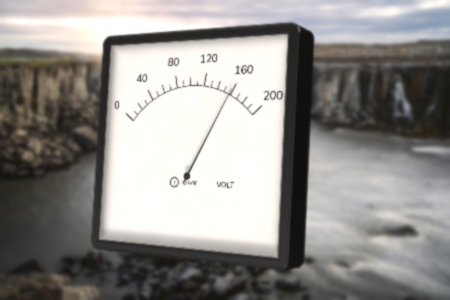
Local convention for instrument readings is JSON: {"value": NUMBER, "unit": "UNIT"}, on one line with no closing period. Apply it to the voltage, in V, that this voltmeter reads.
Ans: {"value": 160, "unit": "V"}
